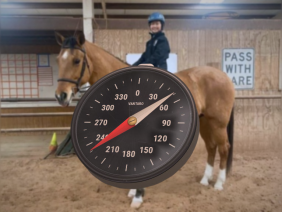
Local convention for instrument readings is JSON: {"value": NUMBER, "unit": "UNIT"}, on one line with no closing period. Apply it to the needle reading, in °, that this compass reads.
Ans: {"value": 230, "unit": "°"}
